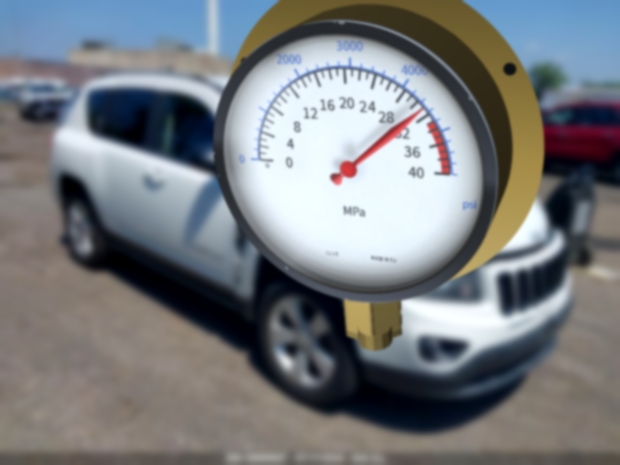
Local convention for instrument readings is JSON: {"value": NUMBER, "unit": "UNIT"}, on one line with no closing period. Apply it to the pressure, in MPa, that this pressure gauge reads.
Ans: {"value": 31, "unit": "MPa"}
